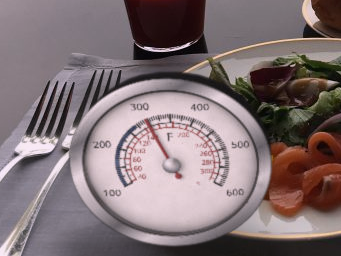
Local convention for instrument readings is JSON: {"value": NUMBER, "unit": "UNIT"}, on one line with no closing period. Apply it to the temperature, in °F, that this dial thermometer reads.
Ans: {"value": 300, "unit": "°F"}
